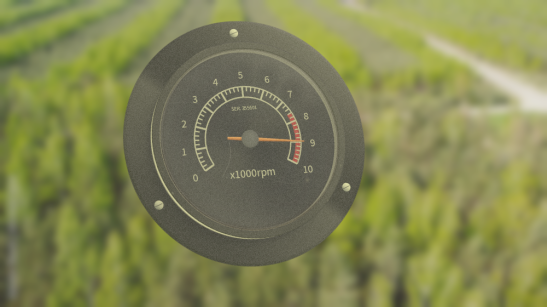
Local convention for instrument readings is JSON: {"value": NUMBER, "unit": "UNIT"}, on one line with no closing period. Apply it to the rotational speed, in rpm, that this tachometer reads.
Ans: {"value": 9000, "unit": "rpm"}
